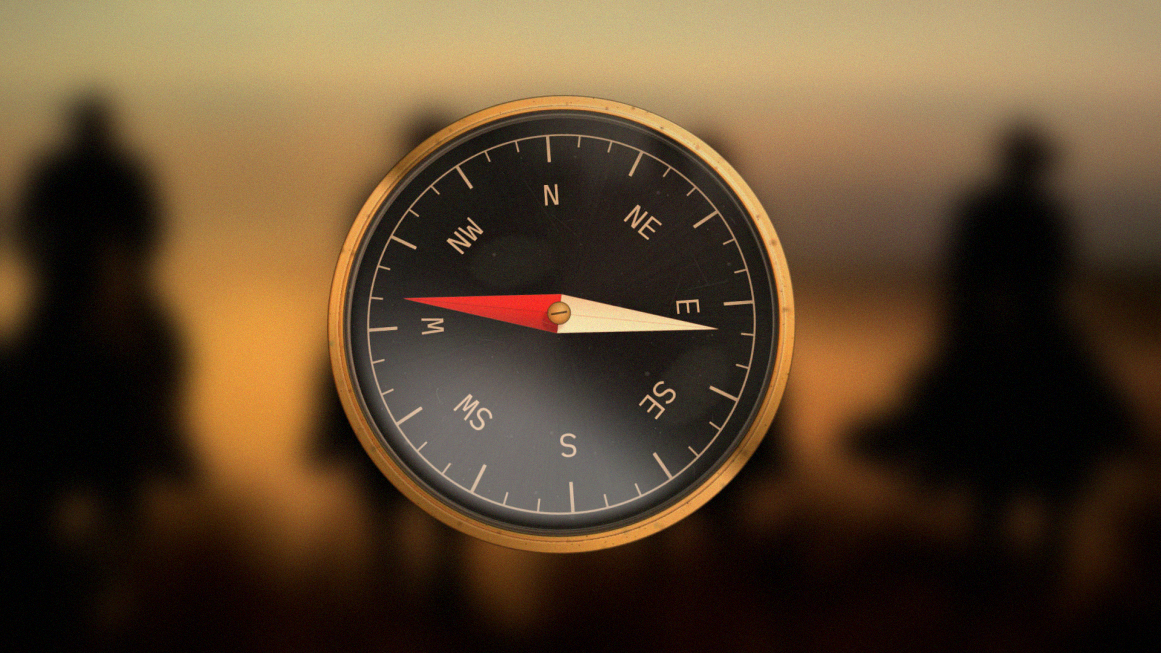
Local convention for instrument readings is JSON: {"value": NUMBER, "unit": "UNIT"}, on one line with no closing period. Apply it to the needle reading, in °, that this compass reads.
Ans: {"value": 280, "unit": "°"}
